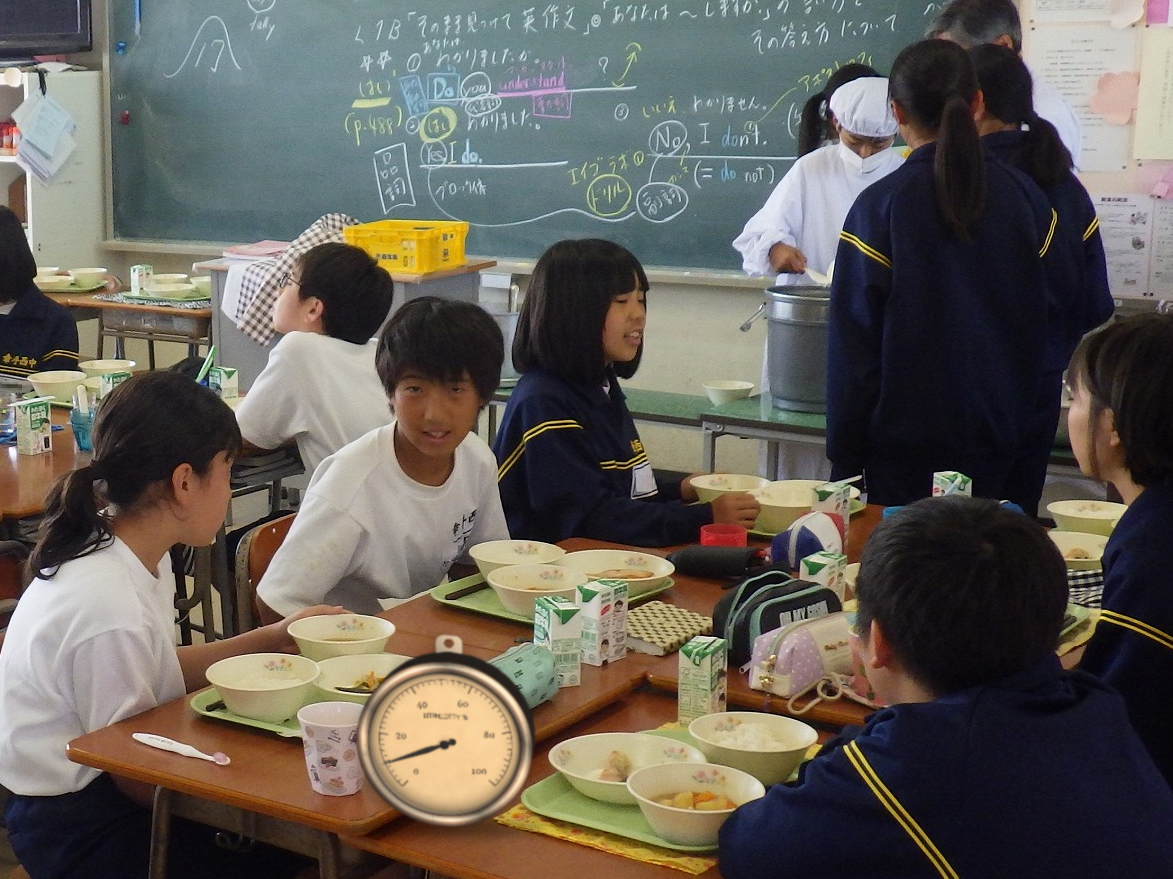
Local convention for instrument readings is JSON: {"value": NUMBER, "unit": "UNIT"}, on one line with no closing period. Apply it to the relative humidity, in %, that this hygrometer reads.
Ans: {"value": 10, "unit": "%"}
